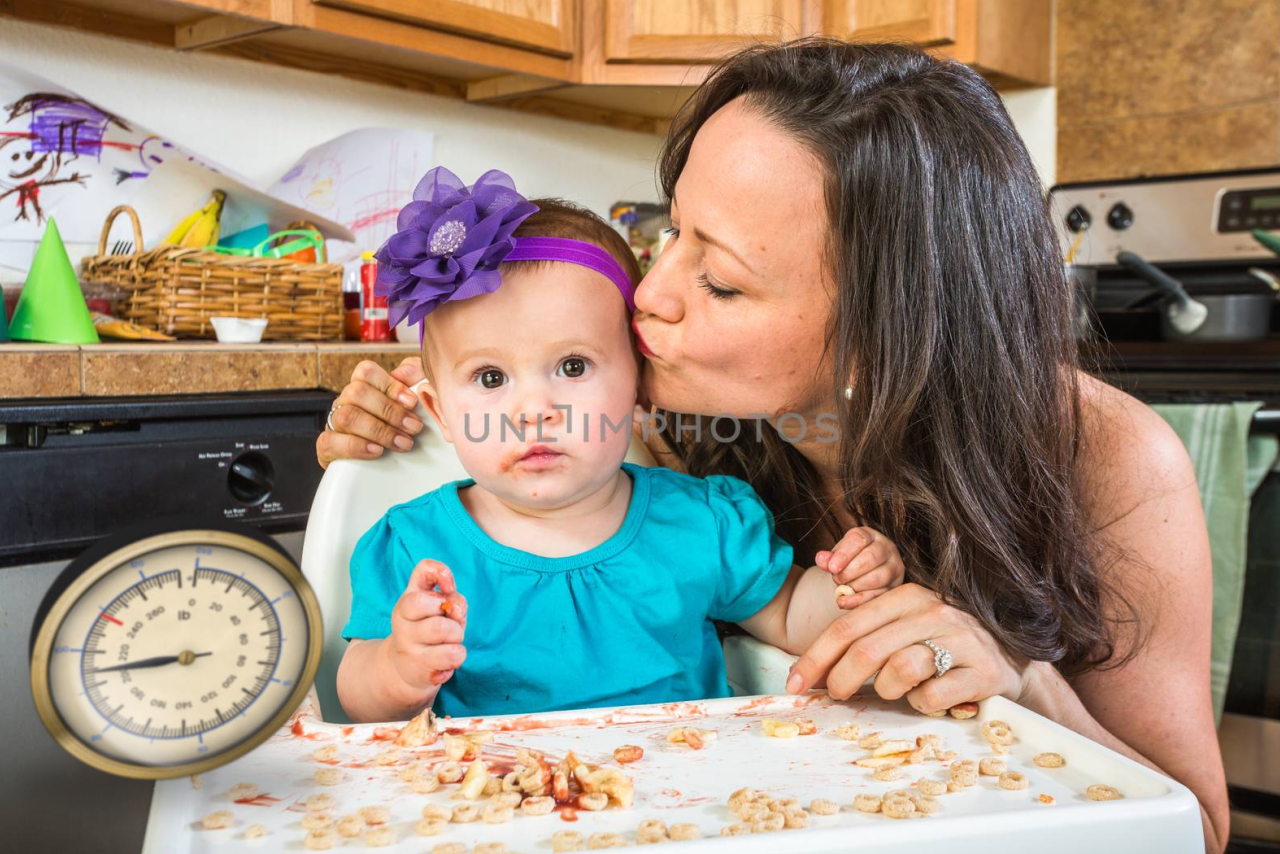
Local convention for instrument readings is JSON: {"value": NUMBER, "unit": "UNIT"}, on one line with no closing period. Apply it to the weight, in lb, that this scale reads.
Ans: {"value": 210, "unit": "lb"}
